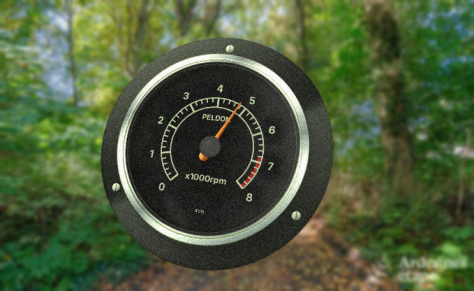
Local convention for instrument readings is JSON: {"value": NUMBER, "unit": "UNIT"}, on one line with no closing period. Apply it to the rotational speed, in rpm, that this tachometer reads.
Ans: {"value": 4800, "unit": "rpm"}
